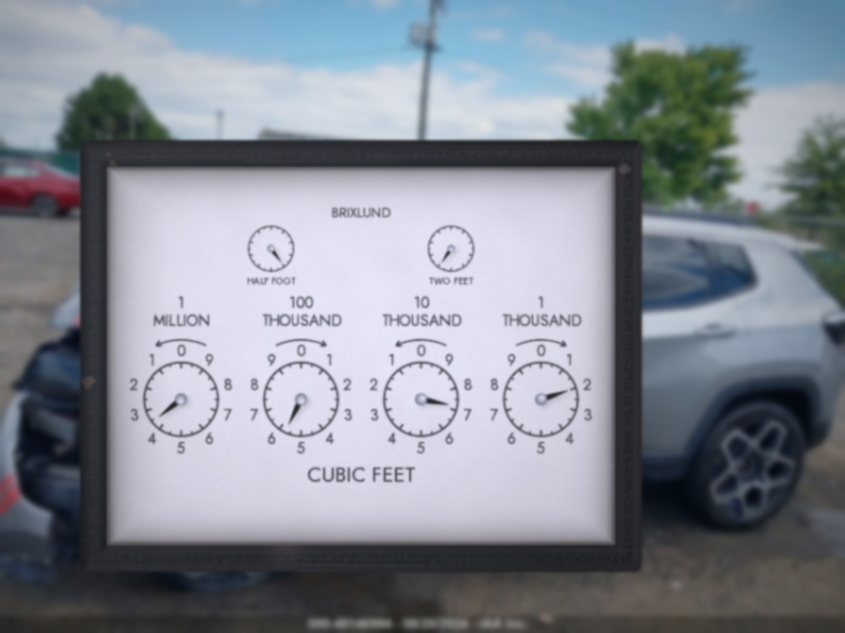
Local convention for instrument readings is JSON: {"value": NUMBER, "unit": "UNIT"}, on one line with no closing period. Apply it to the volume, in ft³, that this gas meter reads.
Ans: {"value": 357200, "unit": "ft³"}
